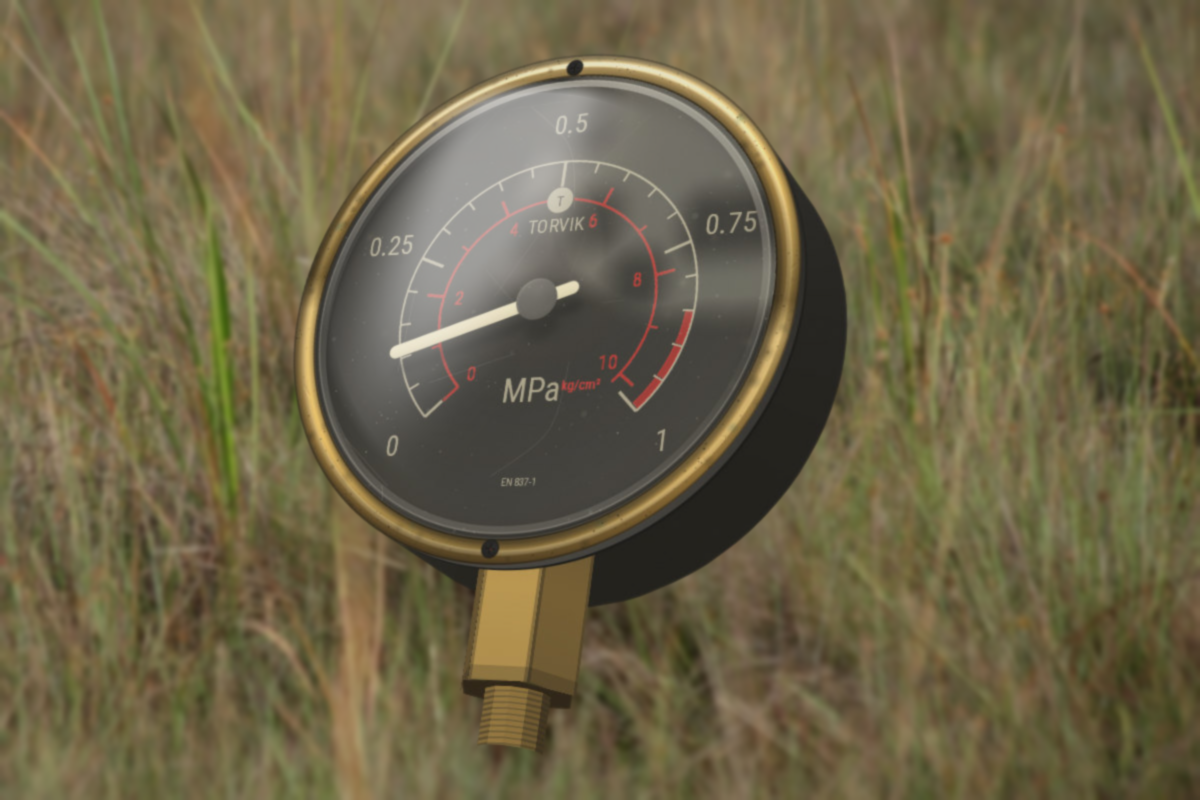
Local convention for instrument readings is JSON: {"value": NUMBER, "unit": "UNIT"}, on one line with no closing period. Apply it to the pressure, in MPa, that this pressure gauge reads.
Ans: {"value": 0.1, "unit": "MPa"}
